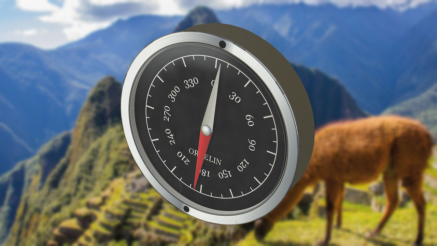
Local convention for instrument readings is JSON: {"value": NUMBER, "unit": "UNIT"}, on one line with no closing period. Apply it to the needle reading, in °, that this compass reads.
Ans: {"value": 185, "unit": "°"}
